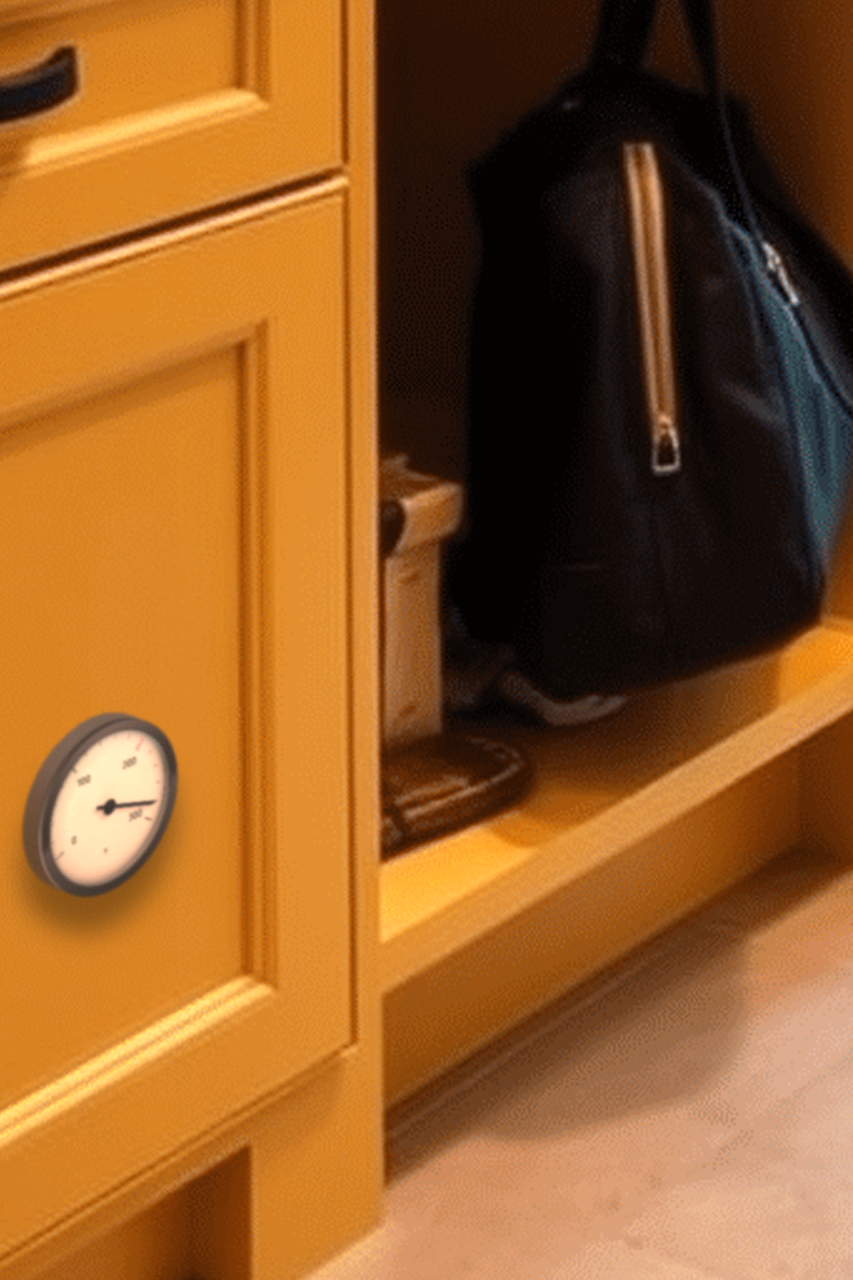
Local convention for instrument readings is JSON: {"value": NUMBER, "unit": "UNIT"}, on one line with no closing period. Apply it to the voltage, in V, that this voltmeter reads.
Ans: {"value": 280, "unit": "V"}
